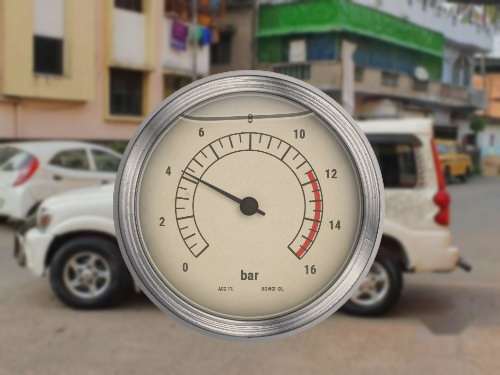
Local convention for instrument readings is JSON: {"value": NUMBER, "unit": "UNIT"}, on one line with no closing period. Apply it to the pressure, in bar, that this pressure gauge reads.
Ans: {"value": 4.25, "unit": "bar"}
